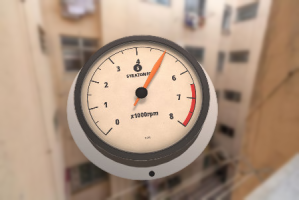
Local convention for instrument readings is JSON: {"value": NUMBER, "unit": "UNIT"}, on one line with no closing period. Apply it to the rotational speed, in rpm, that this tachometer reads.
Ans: {"value": 5000, "unit": "rpm"}
